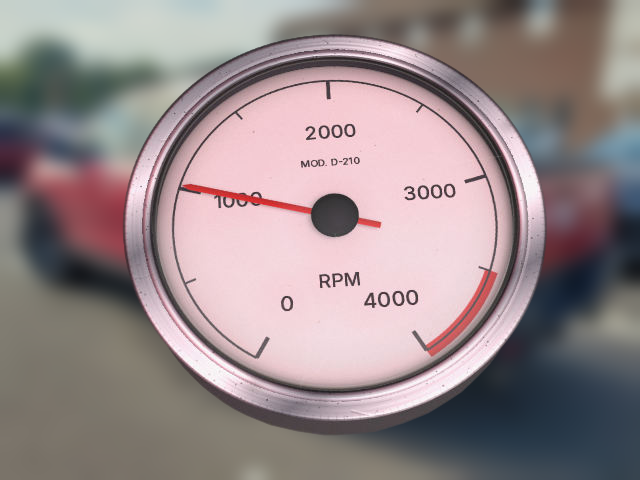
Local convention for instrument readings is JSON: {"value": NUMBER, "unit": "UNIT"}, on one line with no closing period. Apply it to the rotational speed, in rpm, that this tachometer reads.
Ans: {"value": 1000, "unit": "rpm"}
